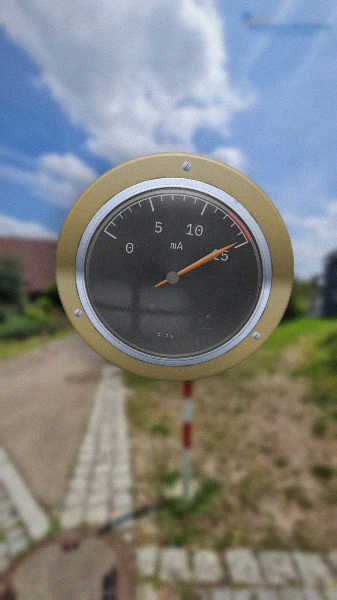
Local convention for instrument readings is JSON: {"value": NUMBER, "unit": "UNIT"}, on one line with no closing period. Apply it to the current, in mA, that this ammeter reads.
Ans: {"value": 14.5, "unit": "mA"}
